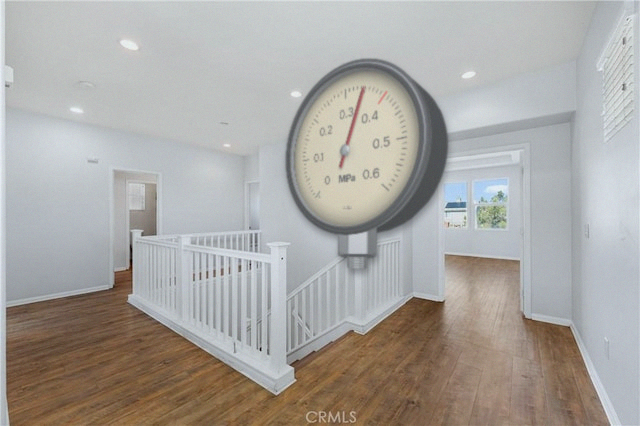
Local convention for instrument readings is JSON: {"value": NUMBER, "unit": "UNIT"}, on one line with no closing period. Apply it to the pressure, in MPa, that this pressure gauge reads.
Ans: {"value": 0.35, "unit": "MPa"}
